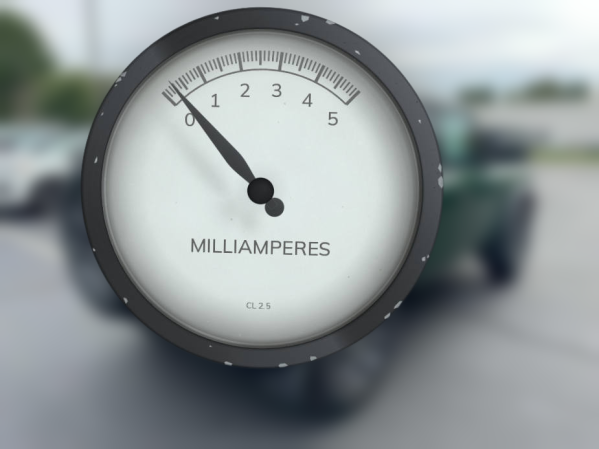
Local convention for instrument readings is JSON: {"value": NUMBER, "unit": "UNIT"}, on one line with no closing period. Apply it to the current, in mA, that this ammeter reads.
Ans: {"value": 0.3, "unit": "mA"}
